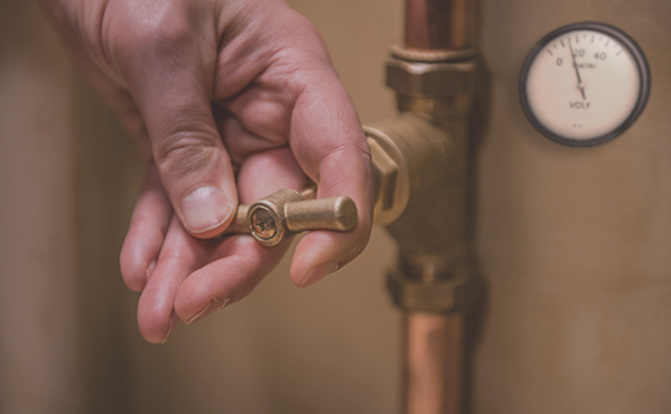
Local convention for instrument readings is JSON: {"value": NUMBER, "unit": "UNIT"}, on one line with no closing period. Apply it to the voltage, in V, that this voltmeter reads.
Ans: {"value": 15, "unit": "V"}
